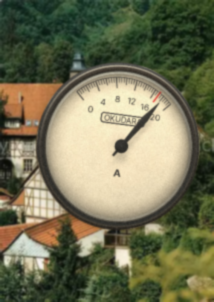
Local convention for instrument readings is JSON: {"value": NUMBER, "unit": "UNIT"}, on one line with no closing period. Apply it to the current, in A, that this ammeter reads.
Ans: {"value": 18, "unit": "A"}
